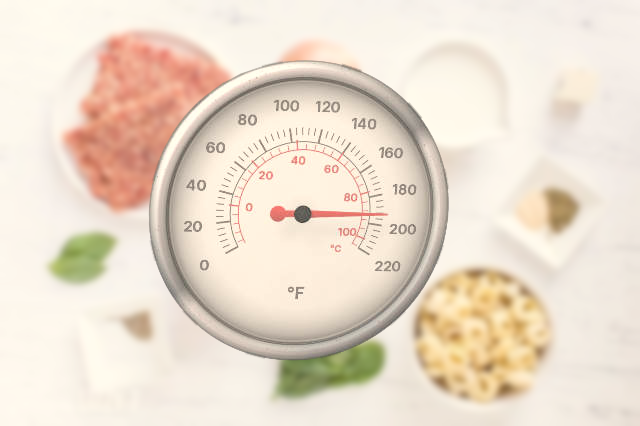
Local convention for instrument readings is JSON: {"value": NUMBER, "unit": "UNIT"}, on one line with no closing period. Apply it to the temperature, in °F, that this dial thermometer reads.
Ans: {"value": 192, "unit": "°F"}
